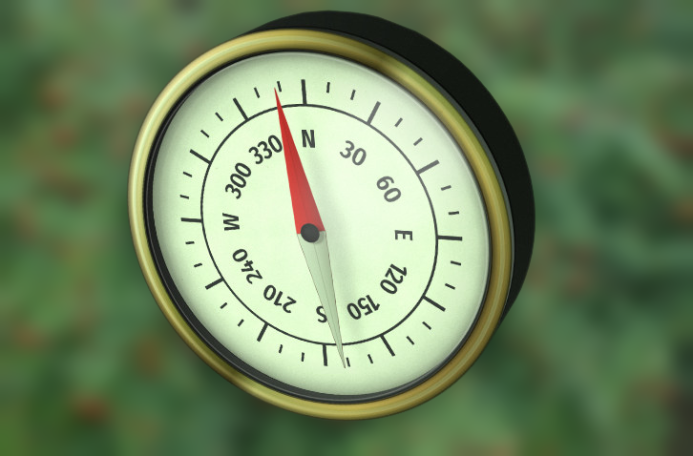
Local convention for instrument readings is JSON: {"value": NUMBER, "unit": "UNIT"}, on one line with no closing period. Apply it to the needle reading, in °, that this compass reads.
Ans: {"value": 350, "unit": "°"}
